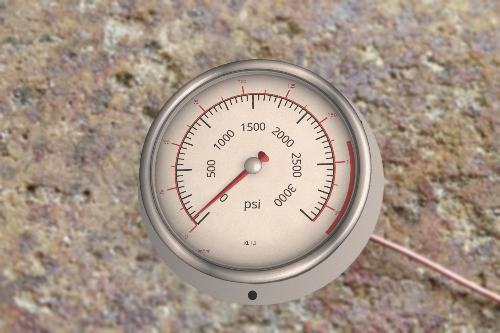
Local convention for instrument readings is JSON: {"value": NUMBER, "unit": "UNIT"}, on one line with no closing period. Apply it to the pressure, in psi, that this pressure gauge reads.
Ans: {"value": 50, "unit": "psi"}
